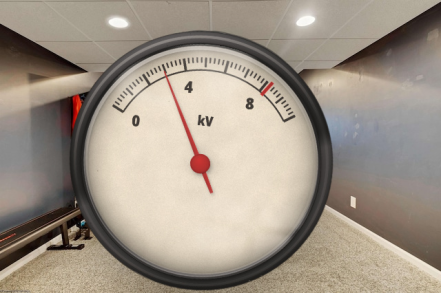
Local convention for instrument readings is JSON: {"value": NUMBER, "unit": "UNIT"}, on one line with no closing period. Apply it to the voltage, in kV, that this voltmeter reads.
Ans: {"value": 3, "unit": "kV"}
